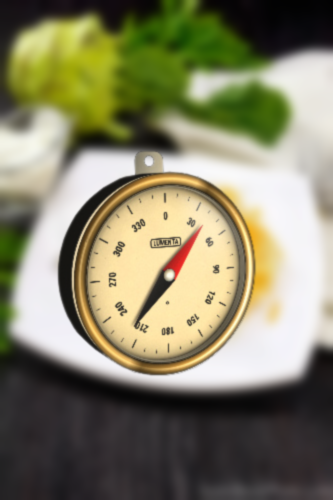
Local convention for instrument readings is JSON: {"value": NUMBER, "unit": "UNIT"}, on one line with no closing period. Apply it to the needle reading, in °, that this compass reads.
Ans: {"value": 40, "unit": "°"}
